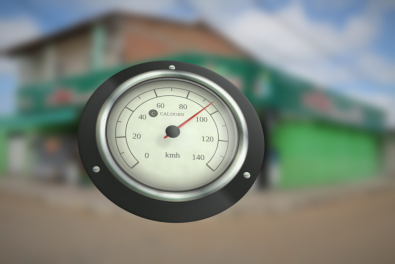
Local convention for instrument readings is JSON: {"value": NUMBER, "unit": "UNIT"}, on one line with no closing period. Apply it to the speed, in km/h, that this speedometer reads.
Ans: {"value": 95, "unit": "km/h"}
